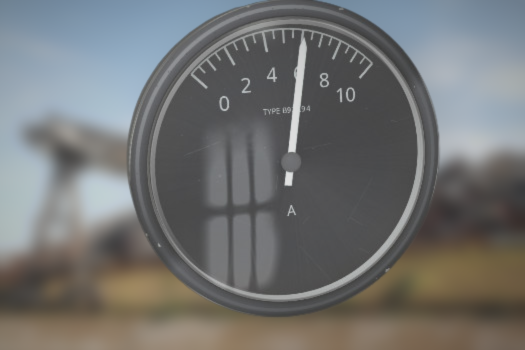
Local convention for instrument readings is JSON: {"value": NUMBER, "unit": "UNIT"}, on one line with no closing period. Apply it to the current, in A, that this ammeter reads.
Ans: {"value": 6, "unit": "A"}
